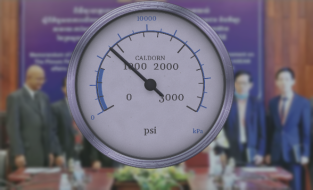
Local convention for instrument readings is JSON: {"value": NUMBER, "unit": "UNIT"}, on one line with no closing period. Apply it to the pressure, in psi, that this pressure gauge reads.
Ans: {"value": 900, "unit": "psi"}
